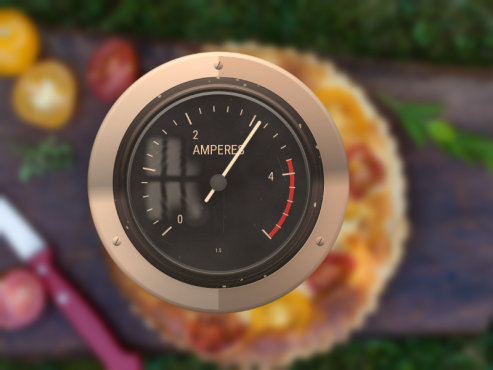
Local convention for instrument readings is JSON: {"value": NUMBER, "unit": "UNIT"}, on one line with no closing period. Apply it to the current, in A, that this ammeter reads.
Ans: {"value": 3.1, "unit": "A"}
